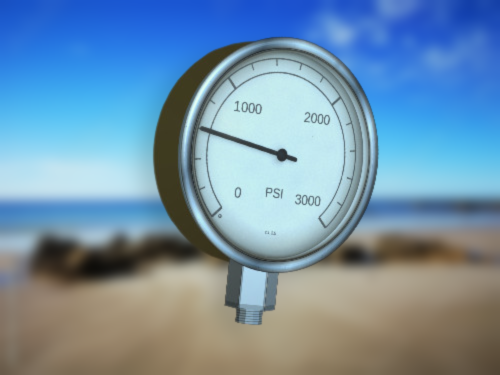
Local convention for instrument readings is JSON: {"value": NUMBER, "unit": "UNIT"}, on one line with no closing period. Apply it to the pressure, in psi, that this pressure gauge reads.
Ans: {"value": 600, "unit": "psi"}
